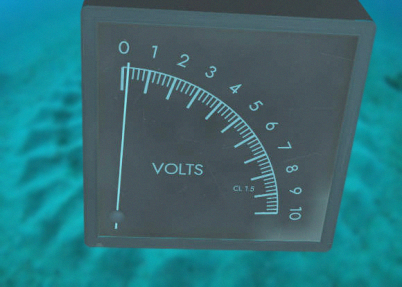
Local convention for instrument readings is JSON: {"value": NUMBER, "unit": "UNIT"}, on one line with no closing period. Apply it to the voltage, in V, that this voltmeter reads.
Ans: {"value": 0.2, "unit": "V"}
